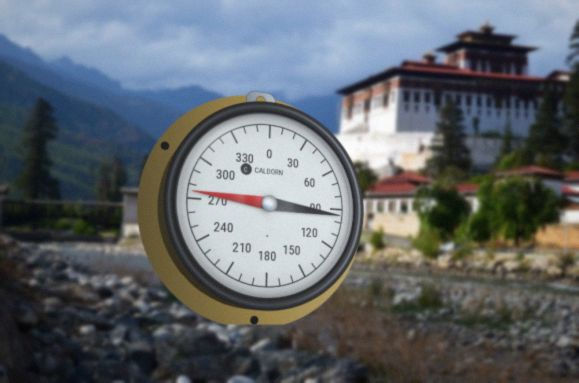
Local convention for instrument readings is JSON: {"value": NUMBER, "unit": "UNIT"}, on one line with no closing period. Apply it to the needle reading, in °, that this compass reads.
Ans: {"value": 275, "unit": "°"}
